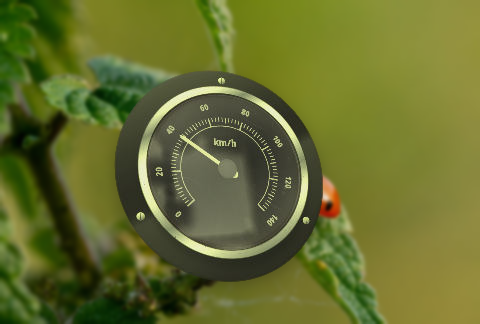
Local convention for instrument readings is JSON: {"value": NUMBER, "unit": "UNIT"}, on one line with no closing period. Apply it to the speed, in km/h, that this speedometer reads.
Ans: {"value": 40, "unit": "km/h"}
